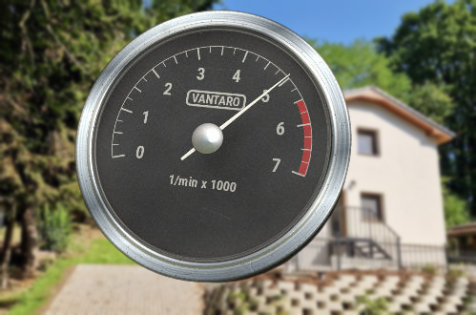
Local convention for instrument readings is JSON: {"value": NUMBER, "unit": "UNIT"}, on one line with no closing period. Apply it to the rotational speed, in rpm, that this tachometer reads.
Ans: {"value": 5000, "unit": "rpm"}
